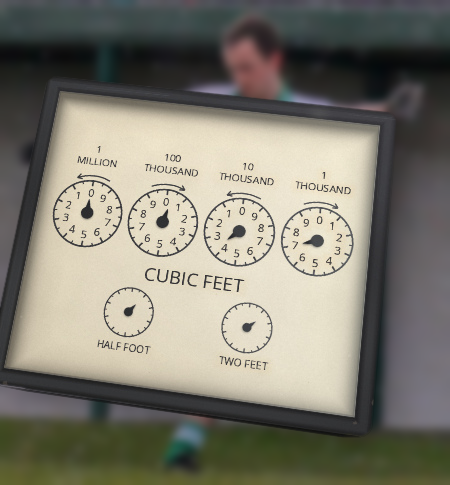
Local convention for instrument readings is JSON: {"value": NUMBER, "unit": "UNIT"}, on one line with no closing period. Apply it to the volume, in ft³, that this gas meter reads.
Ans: {"value": 3700, "unit": "ft³"}
